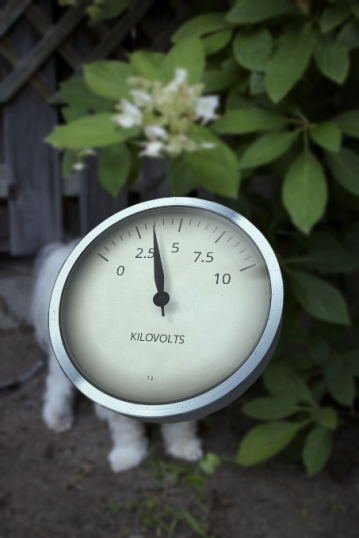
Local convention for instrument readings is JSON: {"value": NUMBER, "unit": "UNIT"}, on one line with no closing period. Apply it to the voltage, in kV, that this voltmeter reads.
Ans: {"value": 3.5, "unit": "kV"}
